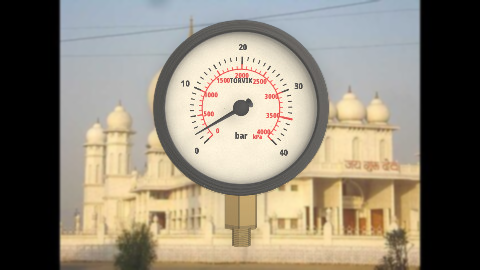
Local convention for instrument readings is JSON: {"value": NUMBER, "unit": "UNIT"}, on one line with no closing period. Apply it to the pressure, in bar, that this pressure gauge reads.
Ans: {"value": 2, "unit": "bar"}
